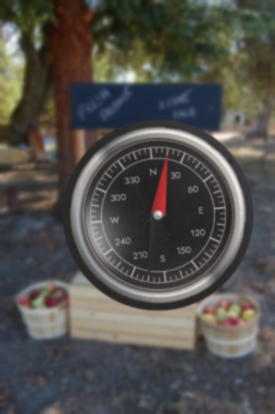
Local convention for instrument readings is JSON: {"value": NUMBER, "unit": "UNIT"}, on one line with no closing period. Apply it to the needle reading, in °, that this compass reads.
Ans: {"value": 15, "unit": "°"}
